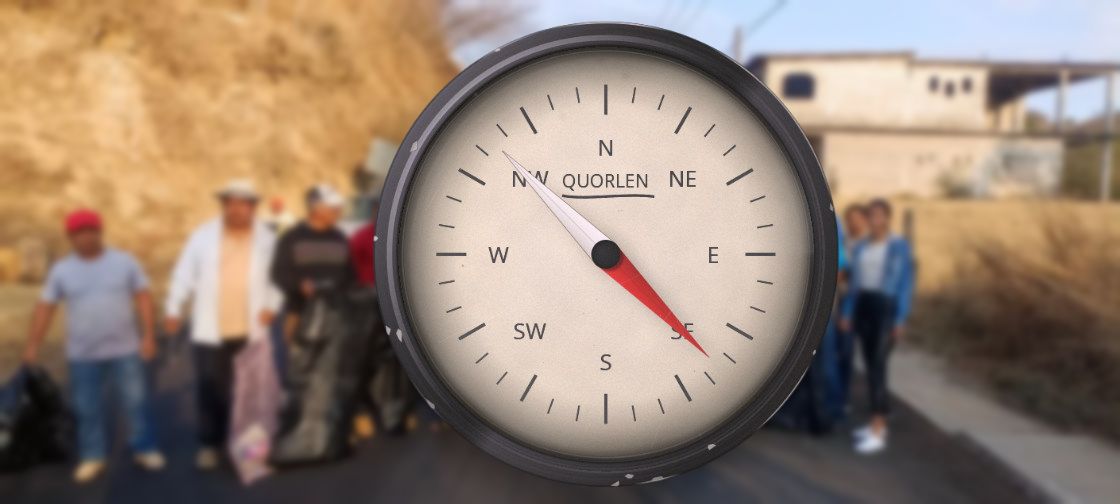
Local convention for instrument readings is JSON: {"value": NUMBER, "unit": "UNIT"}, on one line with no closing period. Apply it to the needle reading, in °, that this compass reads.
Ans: {"value": 135, "unit": "°"}
